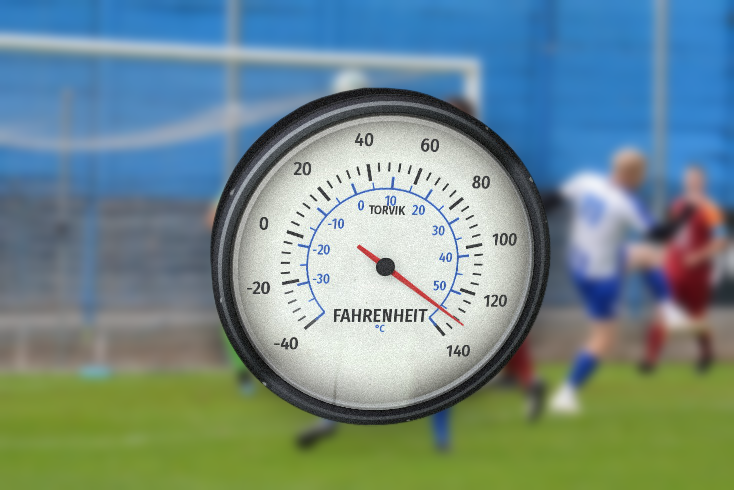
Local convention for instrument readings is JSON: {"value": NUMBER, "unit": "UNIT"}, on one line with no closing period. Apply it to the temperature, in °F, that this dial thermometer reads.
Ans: {"value": 132, "unit": "°F"}
